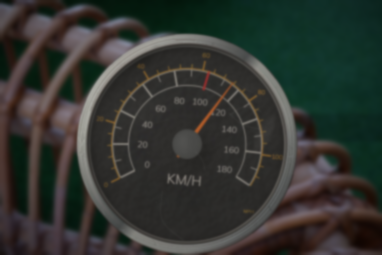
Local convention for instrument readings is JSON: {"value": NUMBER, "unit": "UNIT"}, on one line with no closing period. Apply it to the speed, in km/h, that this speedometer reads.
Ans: {"value": 115, "unit": "km/h"}
